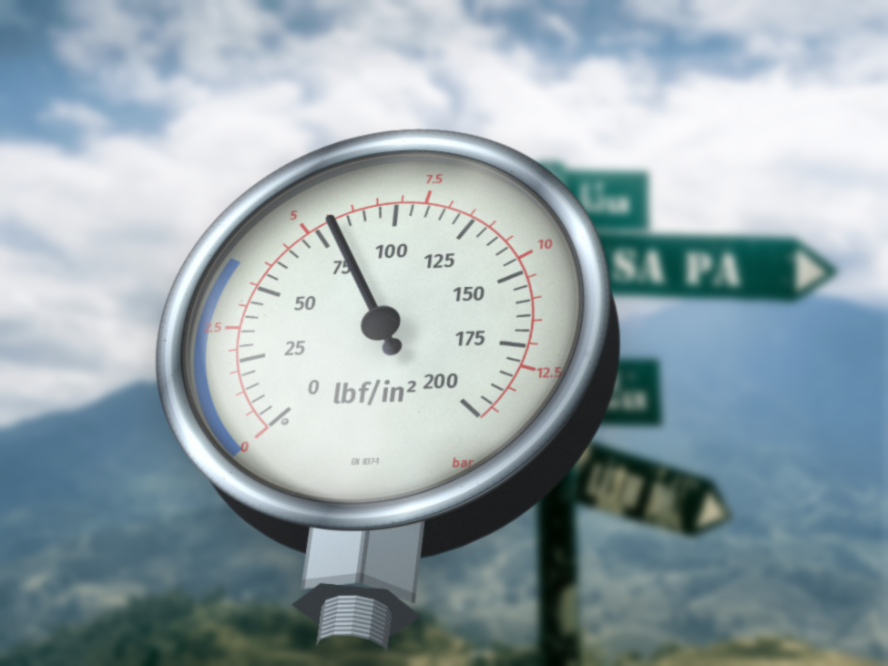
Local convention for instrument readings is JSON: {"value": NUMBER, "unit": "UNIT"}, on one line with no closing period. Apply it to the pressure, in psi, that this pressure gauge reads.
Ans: {"value": 80, "unit": "psi"}
